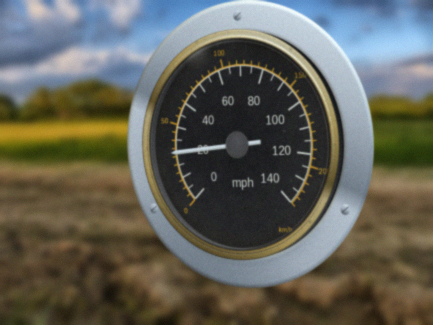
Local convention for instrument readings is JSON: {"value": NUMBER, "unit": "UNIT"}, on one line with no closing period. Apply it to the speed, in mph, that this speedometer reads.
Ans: {"value": 20, "unit": "mph"}
